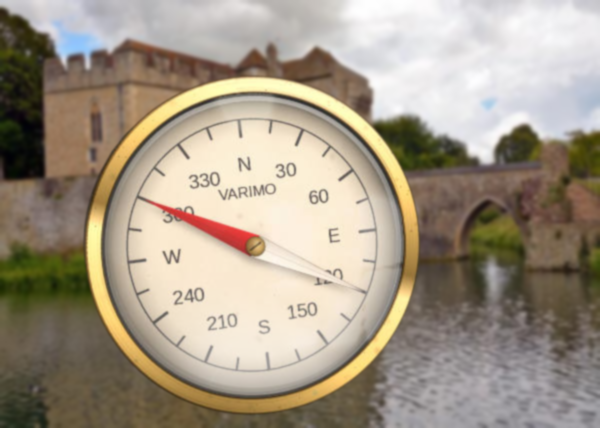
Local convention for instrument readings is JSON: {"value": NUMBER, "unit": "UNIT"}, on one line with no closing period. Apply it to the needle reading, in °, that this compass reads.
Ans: {"value": 300, "unit": "°"}
